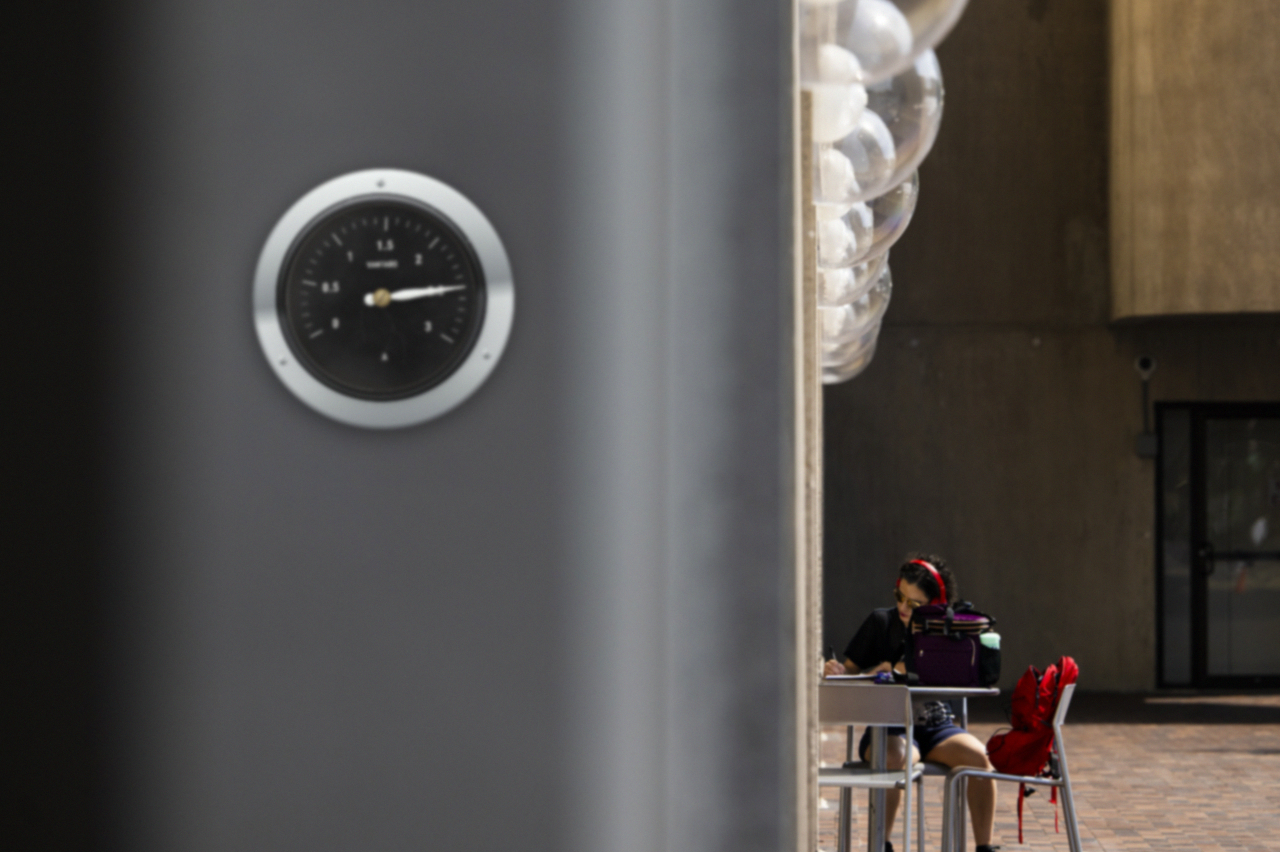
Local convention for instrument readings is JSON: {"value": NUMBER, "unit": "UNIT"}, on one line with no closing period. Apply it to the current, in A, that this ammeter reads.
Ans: {"value": 2.5, "unit": "A"}
